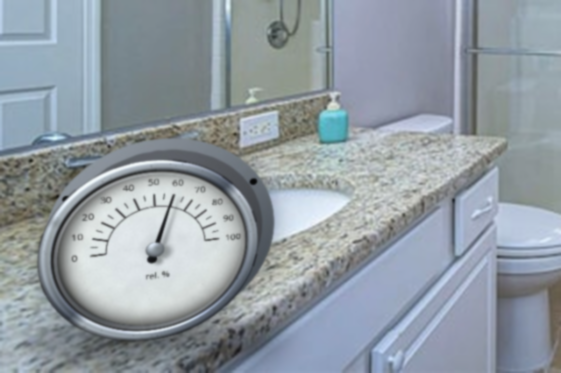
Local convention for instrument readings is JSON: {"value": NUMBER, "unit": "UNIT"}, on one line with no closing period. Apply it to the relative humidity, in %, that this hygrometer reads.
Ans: {"value": 60, "unit": "%"}
